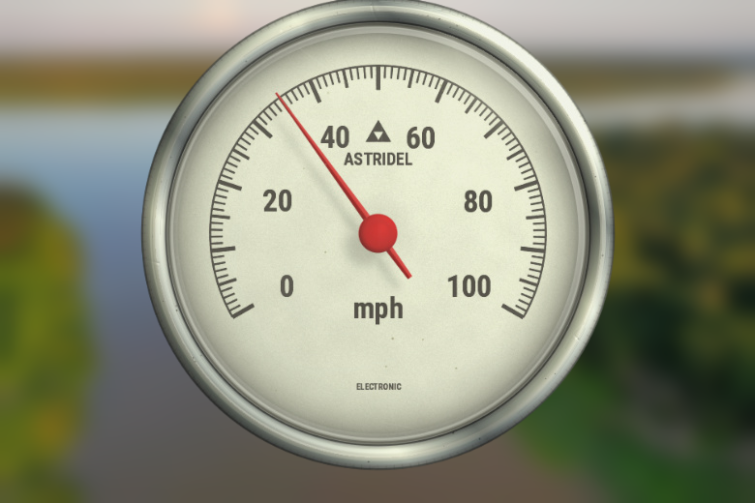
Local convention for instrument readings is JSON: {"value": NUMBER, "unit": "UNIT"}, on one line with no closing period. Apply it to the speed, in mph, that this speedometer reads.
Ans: {"value": 35, "unit": "mph"}
